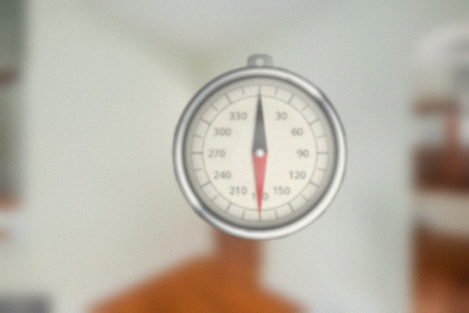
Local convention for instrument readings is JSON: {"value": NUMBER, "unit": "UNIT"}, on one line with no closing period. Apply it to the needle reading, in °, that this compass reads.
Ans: {"value": 180, "unit": "°"}
